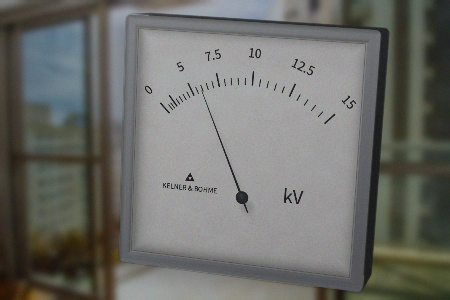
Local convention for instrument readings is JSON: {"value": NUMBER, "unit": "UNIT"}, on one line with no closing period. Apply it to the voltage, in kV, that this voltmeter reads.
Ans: {"value": 6, "unit": "kV"}
